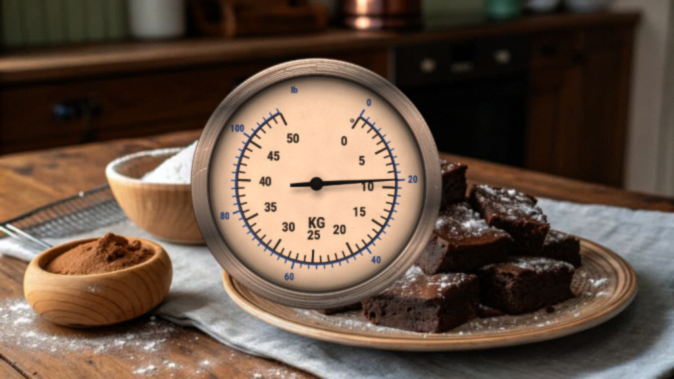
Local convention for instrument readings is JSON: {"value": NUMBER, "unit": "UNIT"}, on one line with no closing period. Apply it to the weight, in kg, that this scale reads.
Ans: {"value": 9, "unit": "kg"}
